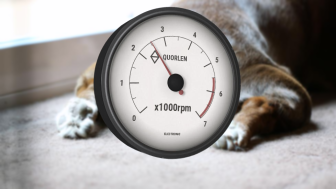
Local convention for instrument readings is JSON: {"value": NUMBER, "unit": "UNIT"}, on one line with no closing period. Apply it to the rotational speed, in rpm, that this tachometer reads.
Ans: {"value": 2500, "unit": "rpm"}
